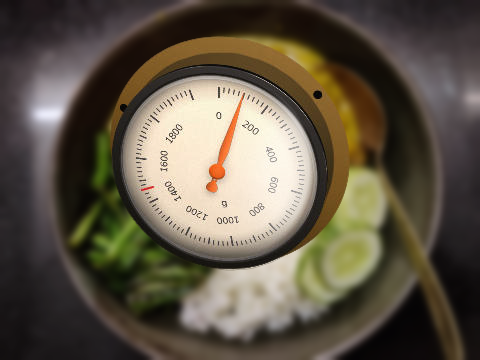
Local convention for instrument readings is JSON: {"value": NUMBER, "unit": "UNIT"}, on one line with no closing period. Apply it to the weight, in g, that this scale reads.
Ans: {"value": 100, "unit": "g"}
